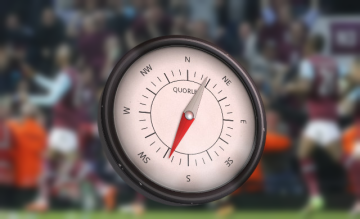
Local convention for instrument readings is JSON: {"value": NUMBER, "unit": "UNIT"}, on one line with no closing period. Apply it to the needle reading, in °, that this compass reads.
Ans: {"value": 205, "unit": "°"}
